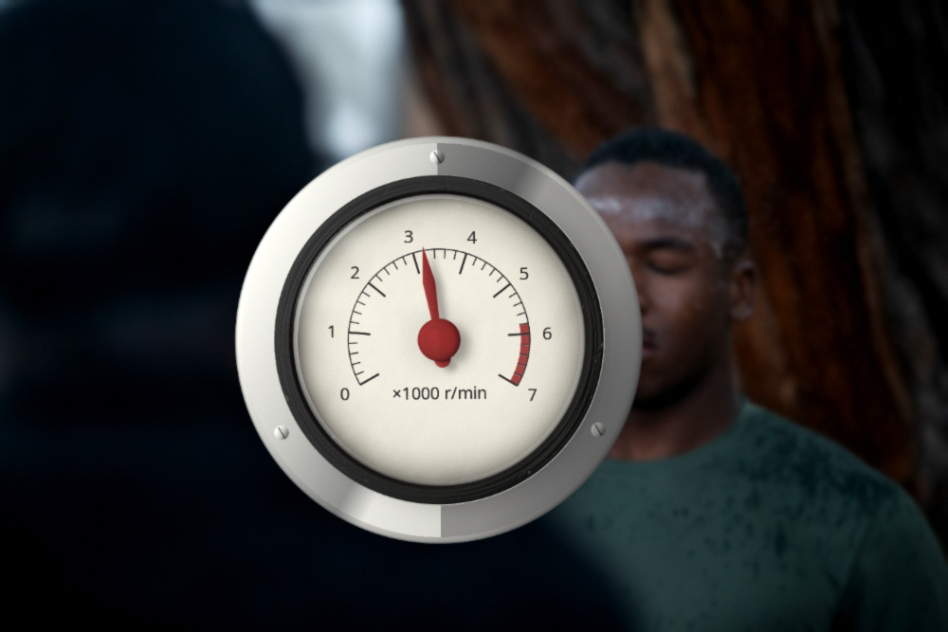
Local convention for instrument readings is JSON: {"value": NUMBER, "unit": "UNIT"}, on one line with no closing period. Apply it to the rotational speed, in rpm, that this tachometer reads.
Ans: {"value": 3200, "unit": "rpm"}
